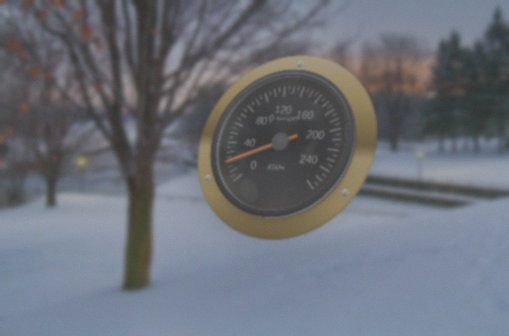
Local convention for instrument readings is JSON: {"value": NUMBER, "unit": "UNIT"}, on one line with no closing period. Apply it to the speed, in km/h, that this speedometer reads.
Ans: {"value": 20, "unit": "km/h"}
